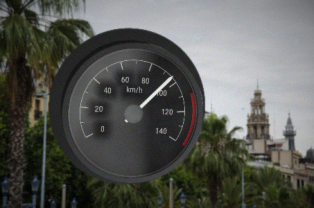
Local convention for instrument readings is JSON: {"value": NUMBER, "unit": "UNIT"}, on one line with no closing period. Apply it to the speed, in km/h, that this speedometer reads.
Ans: {"value": 95, "unit": "km/h"}
